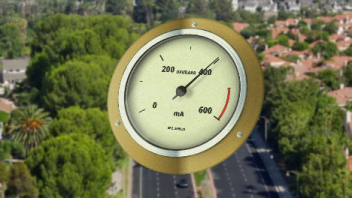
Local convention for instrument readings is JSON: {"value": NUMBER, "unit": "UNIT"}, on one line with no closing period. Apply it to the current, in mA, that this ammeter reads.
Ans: {"value": 400, "unit": "mA"}
